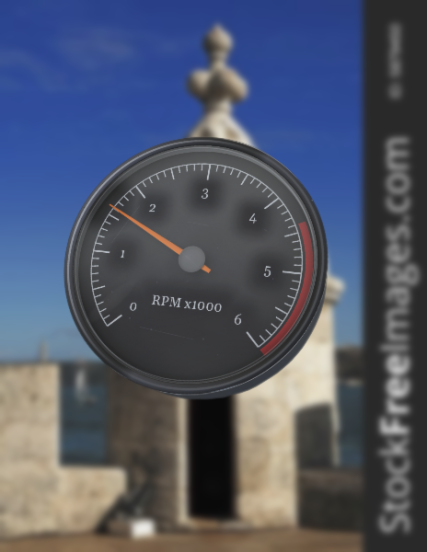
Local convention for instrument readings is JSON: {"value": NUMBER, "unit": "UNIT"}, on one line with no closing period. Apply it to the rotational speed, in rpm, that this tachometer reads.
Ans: {"value": 1600, "unit": "rpm"}
